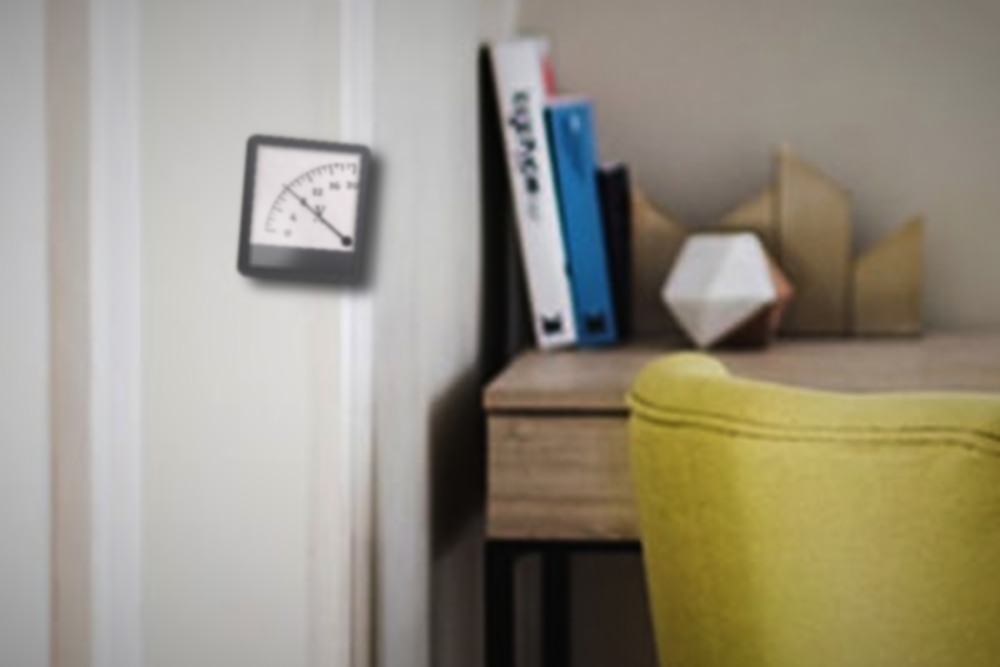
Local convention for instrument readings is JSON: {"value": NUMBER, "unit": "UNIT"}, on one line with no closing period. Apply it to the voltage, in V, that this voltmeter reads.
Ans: {"value": 8, "unit": "V"}
